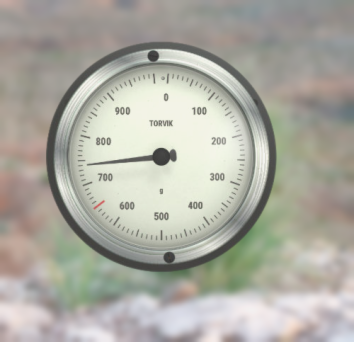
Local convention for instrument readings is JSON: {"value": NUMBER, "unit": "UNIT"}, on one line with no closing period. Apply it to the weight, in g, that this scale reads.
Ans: {"value": 740, "unit": "g"}
